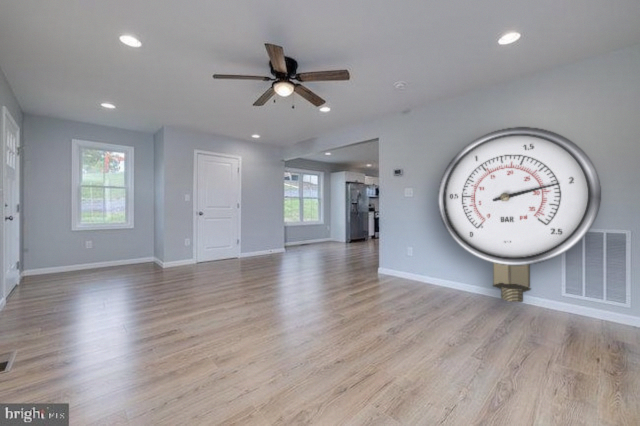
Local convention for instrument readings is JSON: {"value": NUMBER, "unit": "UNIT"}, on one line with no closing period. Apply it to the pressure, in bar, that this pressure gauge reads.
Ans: {"value": 2, "unit": "bar"}
